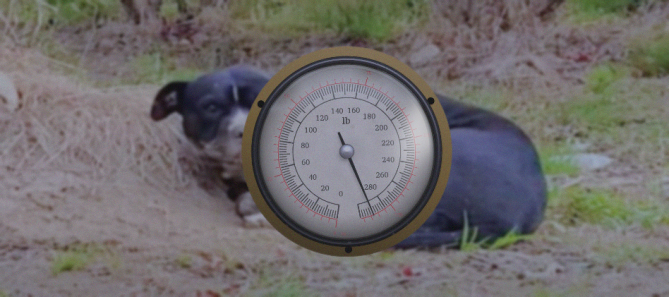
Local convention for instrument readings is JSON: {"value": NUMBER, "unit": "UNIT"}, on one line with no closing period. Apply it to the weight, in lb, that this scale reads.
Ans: {"value": 290, "unit": "lb"}
